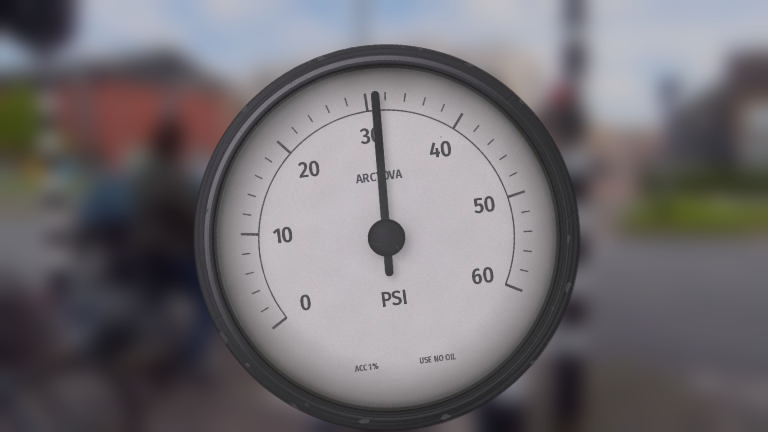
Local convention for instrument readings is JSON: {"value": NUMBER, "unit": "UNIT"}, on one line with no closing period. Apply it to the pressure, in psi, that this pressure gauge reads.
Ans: {"value": 31, "unit": "psi"}
